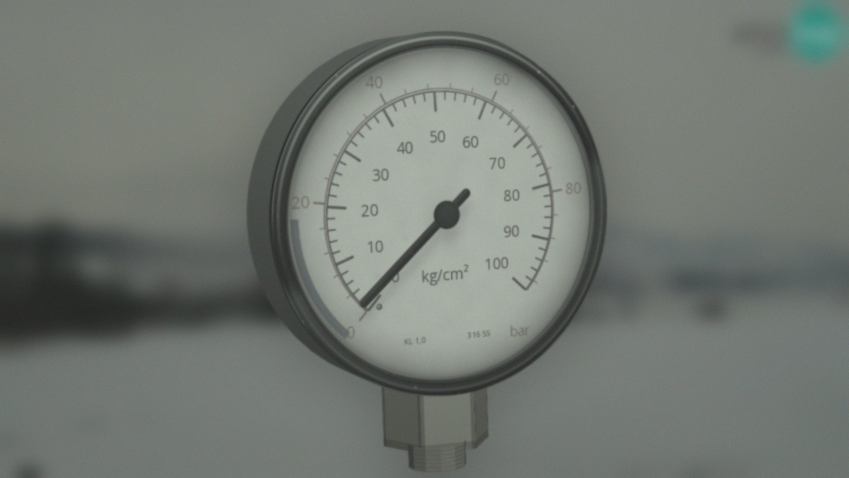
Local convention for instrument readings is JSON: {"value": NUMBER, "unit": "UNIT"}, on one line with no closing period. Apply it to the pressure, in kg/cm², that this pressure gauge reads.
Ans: {"value": 2, "unit": "kg/cm²"}
